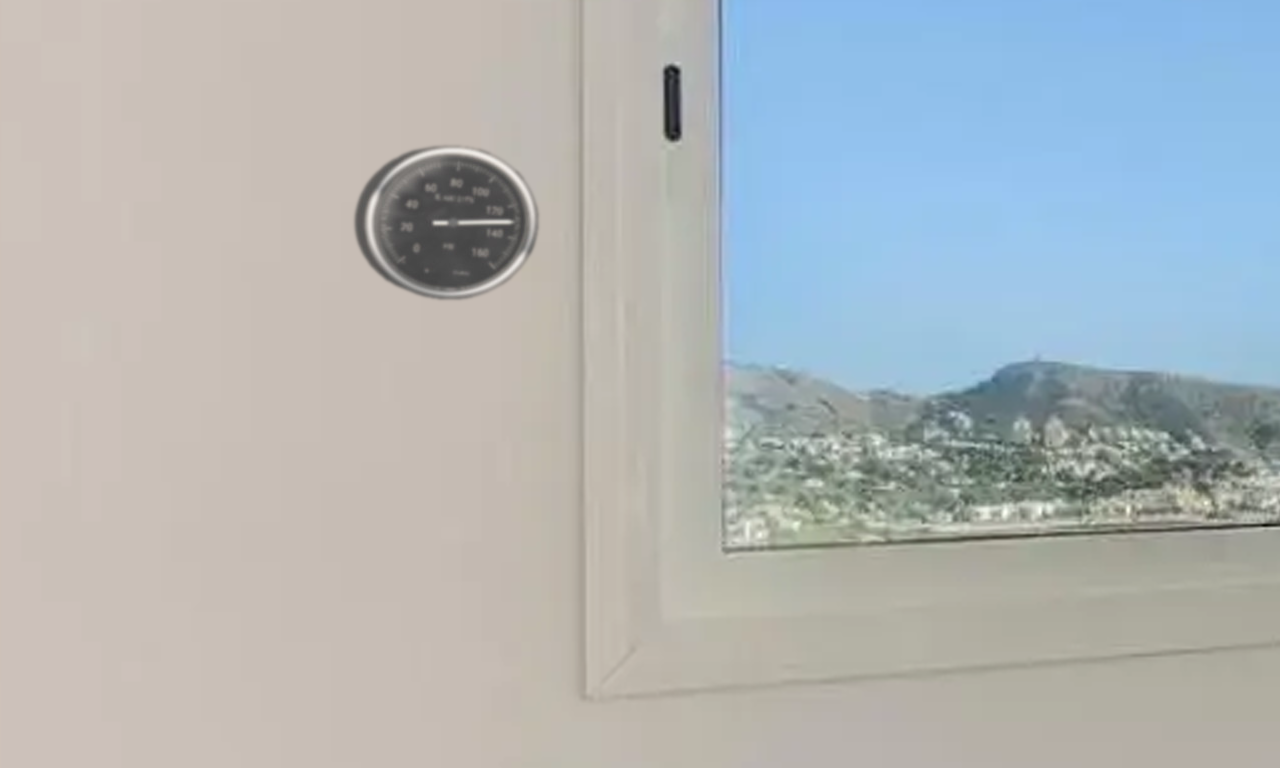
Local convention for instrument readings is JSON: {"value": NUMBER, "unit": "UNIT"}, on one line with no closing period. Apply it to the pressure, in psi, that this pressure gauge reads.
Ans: {"value": 130, "unit": "psi"}
